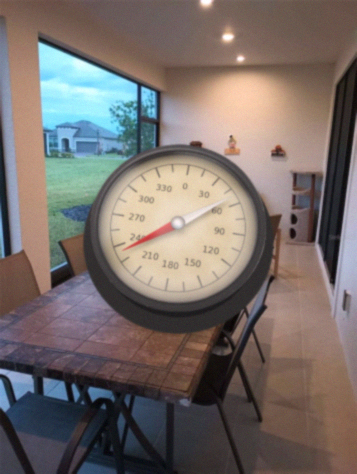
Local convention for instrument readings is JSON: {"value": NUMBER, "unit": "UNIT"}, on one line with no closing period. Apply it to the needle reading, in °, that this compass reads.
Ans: {"value": 232.5, "unit": "°"}
